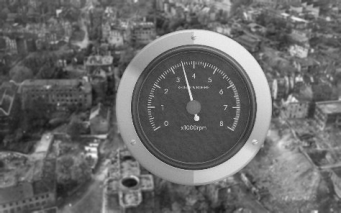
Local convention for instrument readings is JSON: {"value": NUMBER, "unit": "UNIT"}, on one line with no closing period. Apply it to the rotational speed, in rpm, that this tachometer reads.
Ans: {"value": 3500, "unit": "rpm"}
